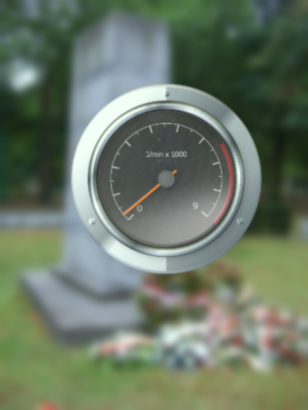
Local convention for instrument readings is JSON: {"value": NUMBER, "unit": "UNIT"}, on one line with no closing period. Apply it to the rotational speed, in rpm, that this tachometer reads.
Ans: {"value": 250, "unit": "rpm"}
